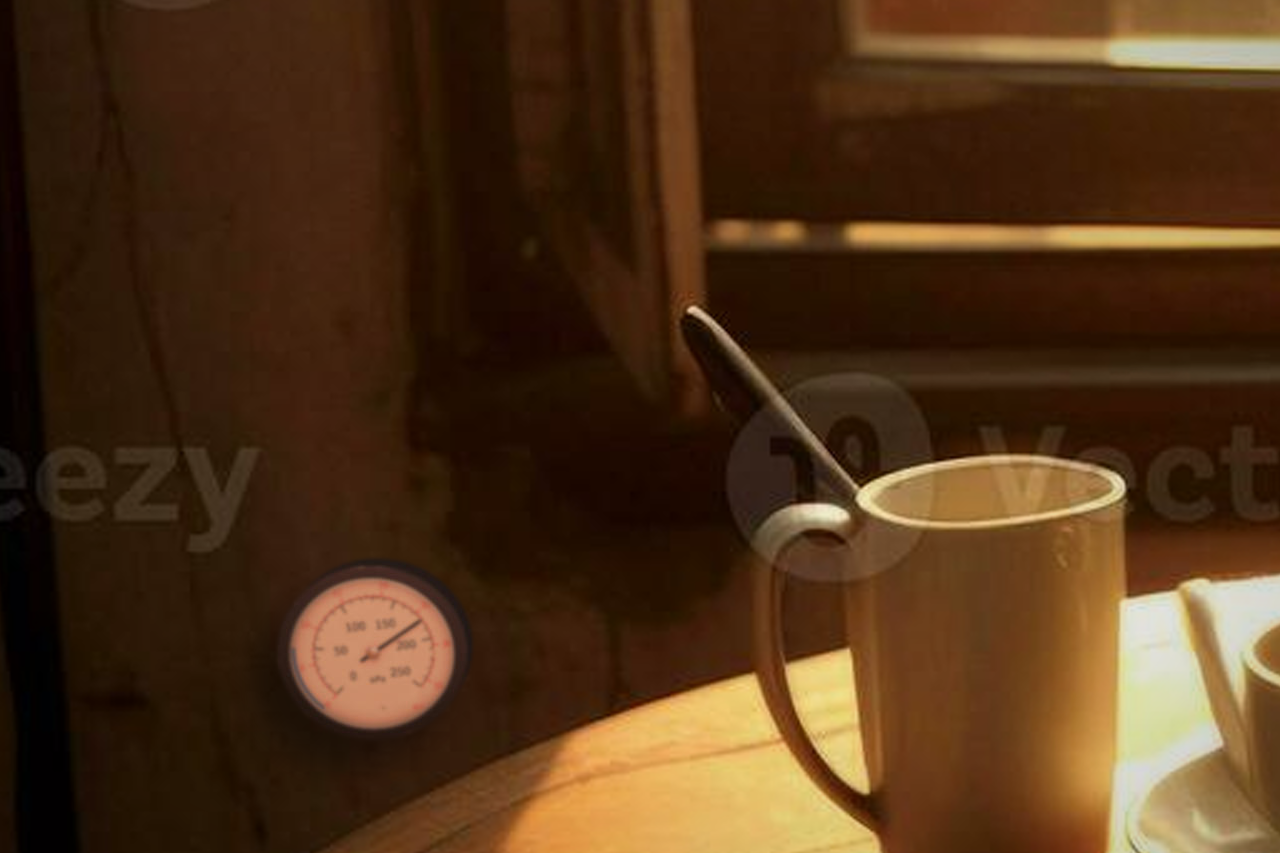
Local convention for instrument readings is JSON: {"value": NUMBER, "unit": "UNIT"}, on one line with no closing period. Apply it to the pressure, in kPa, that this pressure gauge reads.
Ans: {"value": 180, "unit": "kPa"}
